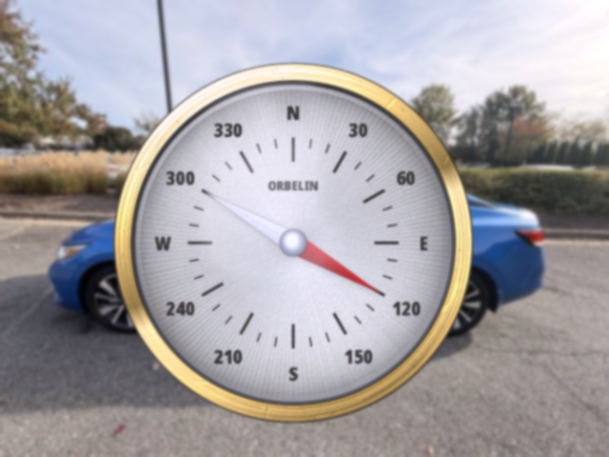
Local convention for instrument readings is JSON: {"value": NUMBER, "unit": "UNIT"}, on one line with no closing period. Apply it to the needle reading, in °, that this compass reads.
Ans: {"value": 120, "unit": "°"}
